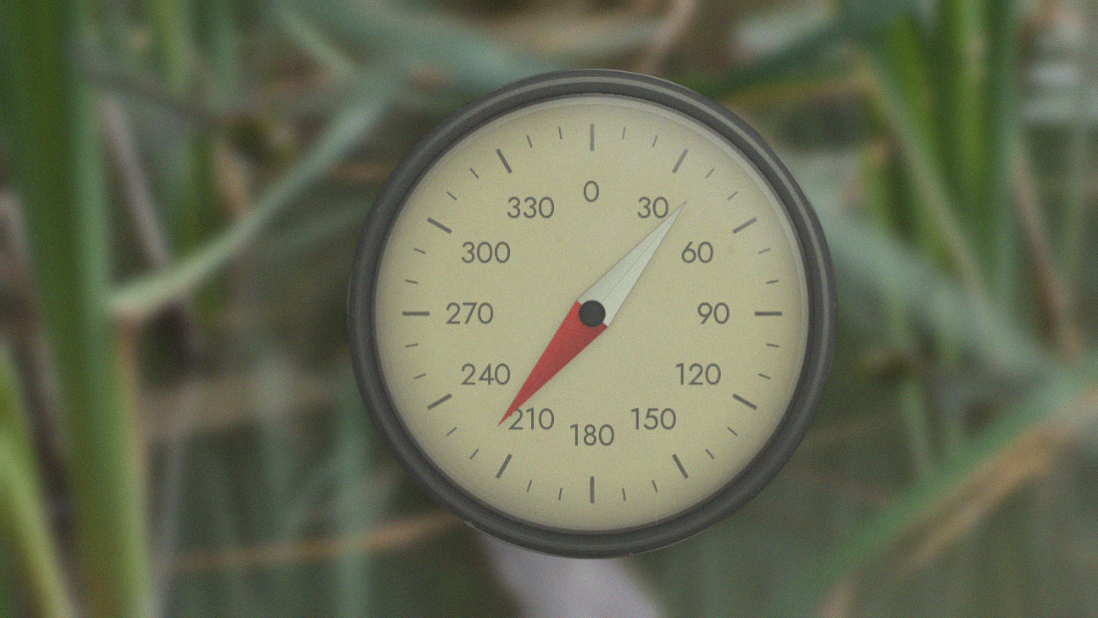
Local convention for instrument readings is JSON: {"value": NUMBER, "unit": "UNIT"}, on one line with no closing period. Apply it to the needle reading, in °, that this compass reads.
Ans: {"value": 220, "unit": "°"}
